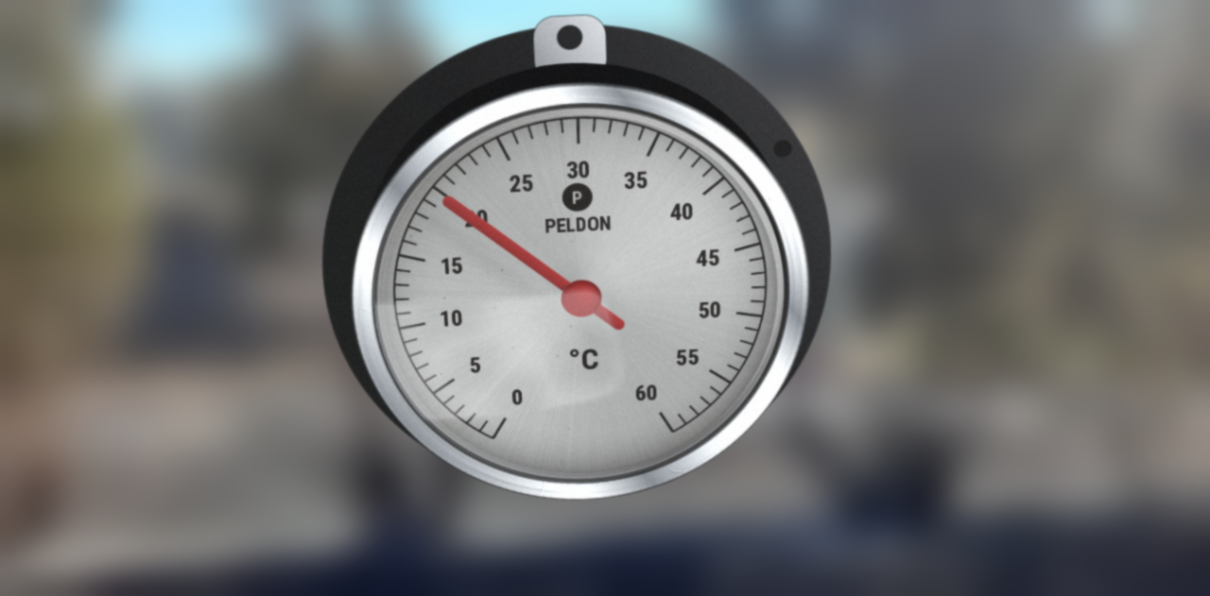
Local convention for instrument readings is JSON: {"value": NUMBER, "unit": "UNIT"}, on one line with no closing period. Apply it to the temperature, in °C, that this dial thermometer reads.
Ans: {"value": 20, "unit": "°C"}
